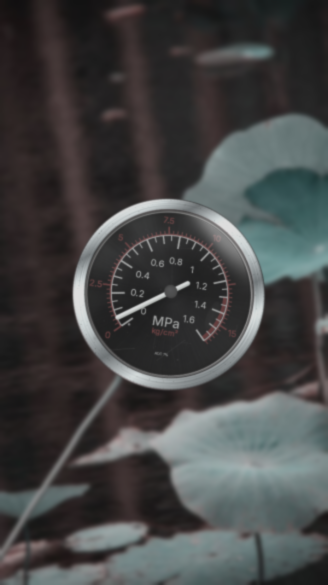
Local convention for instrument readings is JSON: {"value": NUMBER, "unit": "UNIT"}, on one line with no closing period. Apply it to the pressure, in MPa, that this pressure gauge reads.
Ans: {"value": 0.05, "unit": "MPa"}
